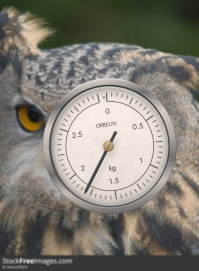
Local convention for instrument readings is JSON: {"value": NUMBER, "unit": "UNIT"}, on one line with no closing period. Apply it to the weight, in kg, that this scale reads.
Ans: {"value": 1.8, "unit": "kg"}
